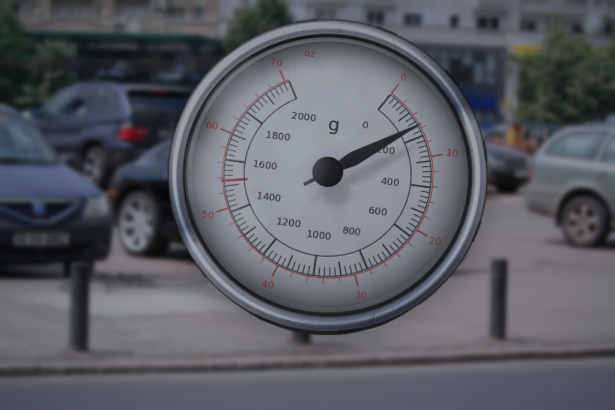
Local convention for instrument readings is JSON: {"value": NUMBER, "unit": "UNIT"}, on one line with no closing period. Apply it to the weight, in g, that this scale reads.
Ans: {"value": 160, "unit": "g"}
